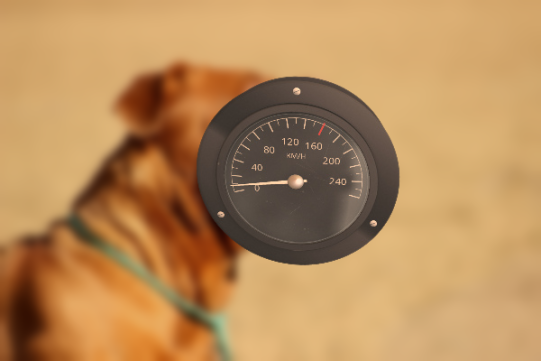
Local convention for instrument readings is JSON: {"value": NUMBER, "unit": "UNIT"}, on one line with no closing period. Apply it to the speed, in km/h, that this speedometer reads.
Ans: {"value": 10, "unit": "km/h"}
